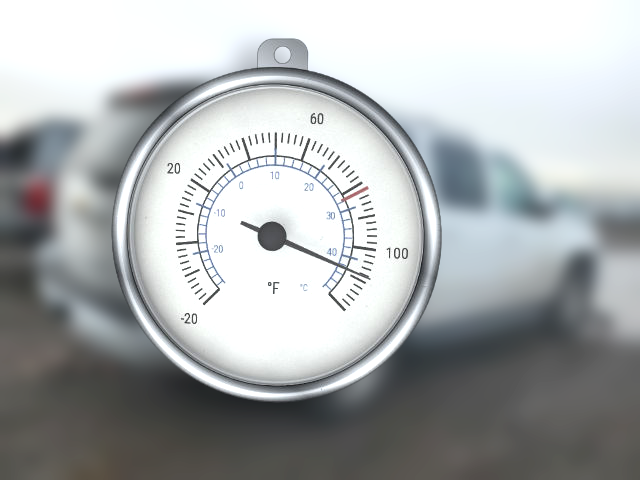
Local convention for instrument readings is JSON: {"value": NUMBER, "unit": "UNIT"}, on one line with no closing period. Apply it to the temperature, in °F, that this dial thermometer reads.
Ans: {"value": 108, "unit": "°F"}
